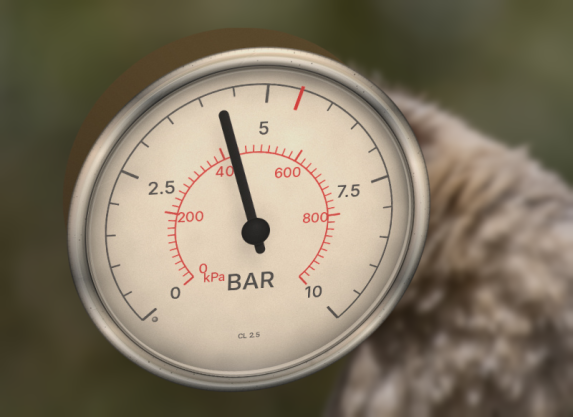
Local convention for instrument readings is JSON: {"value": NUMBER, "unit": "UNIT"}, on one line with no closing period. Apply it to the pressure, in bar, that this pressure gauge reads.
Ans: {"value": 4.25, "unit": "bar"}
